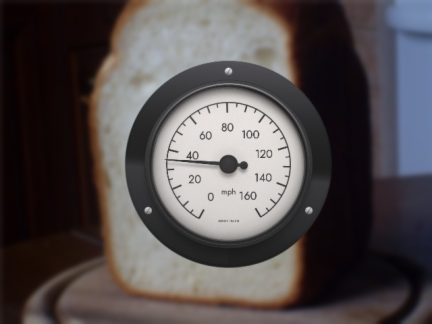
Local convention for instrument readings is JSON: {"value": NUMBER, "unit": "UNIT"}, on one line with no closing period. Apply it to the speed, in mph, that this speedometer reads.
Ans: {"value": 35, "unit": "mph"}
